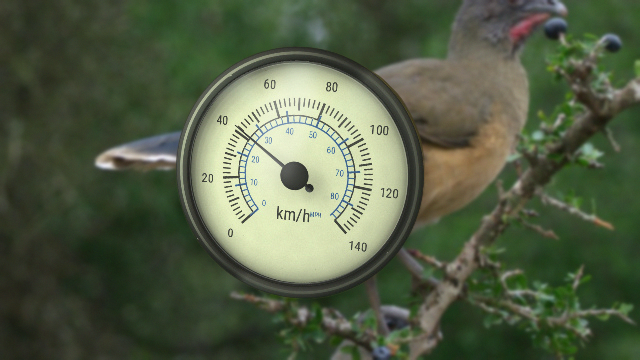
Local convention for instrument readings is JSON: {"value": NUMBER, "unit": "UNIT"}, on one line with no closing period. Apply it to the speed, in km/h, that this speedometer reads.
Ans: {"value": 42, "unit": "km/h"}
